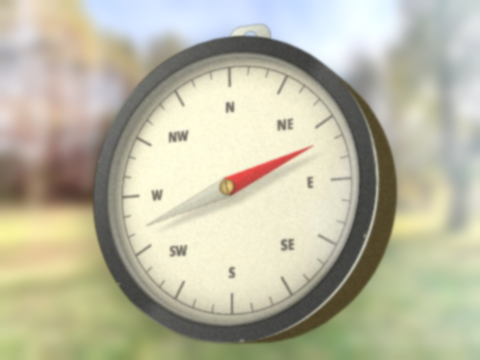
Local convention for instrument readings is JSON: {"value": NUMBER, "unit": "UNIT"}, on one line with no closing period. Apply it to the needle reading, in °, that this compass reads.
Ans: {"value": 70, "unit": "°"}
